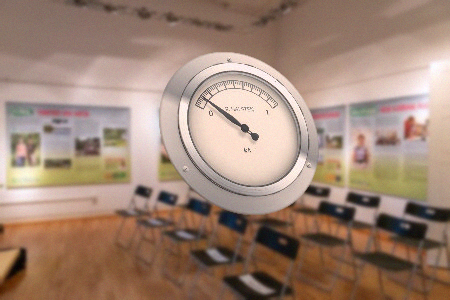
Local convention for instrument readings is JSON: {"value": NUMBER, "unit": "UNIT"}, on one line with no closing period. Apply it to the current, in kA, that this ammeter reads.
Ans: {"value": 0.1, "unit": "kA"}
